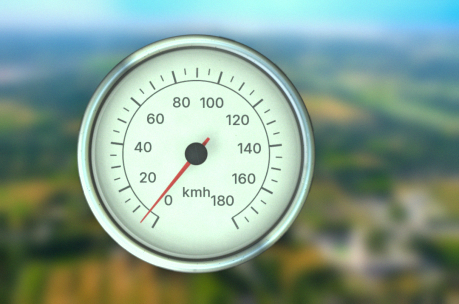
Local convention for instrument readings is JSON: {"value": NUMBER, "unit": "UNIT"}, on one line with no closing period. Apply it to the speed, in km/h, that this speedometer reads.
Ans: {"value": 5, "unit": "km/h"}
